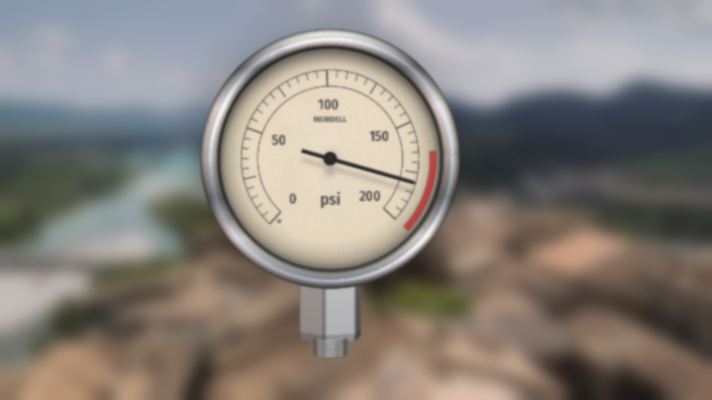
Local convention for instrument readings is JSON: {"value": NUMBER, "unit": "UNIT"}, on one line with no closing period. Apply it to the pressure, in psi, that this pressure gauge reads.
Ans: {"value": 180, "unit": "psi"}
